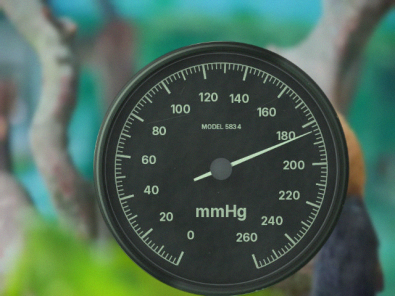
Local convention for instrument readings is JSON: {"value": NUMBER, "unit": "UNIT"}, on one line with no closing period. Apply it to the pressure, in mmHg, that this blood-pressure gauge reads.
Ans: {"value": 184, "unit": "mmHg"}
